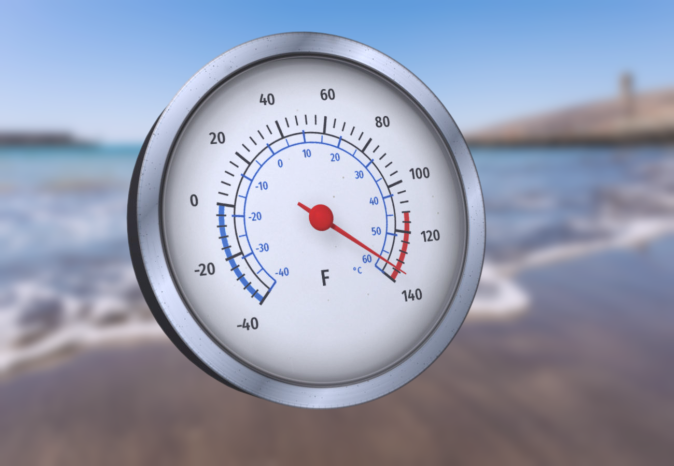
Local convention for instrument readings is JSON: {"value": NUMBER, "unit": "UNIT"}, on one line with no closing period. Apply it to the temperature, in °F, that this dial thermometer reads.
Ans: {"value": 136, "unit": "°F"}
